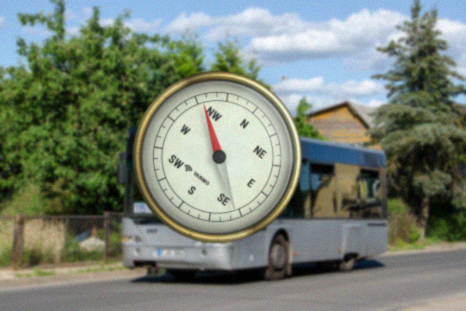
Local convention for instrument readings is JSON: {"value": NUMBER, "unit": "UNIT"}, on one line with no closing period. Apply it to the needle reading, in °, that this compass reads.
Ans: {"value": 305, "unit": "°"}
